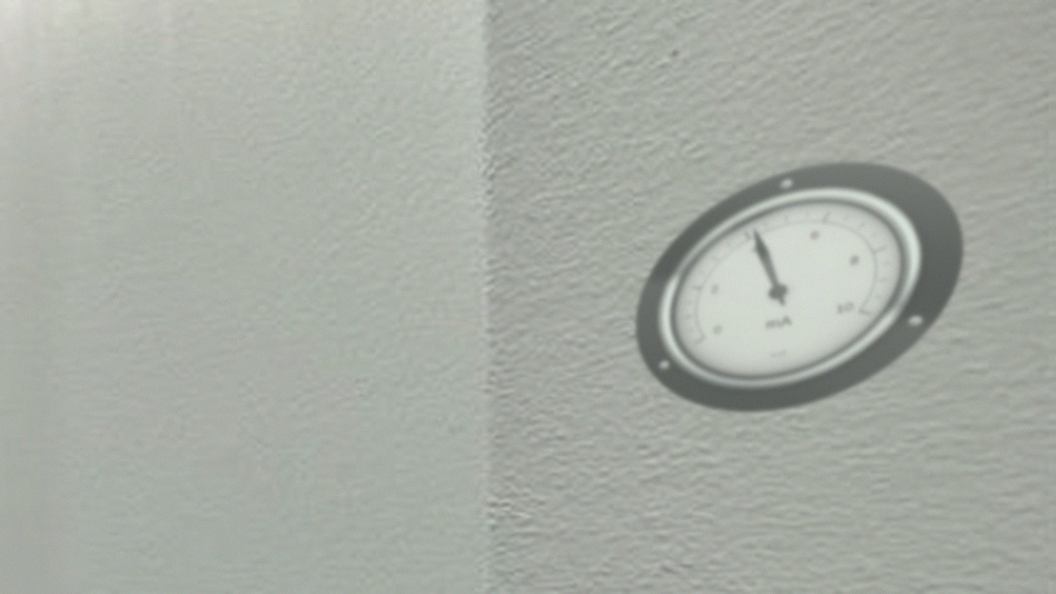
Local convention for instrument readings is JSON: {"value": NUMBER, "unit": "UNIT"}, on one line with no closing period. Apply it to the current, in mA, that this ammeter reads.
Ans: {"value": 4.25, "unit": "mA"}
